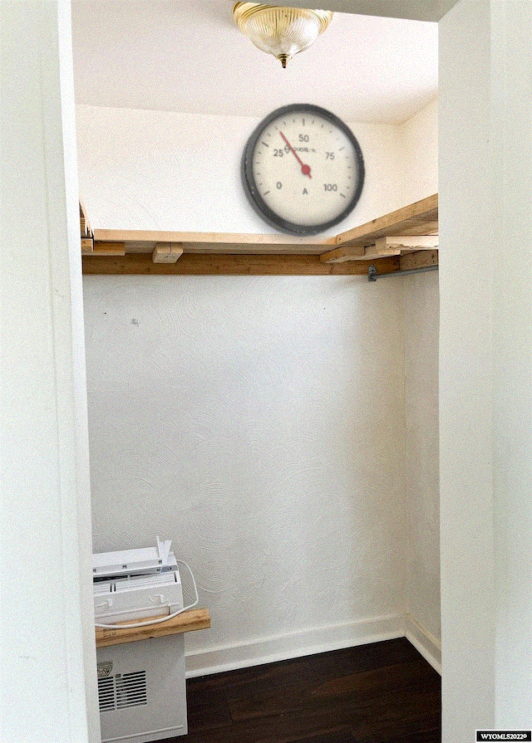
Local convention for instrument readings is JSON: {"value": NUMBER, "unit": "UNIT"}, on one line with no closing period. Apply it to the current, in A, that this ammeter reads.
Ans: {"value": 35, "unit": "A"}
